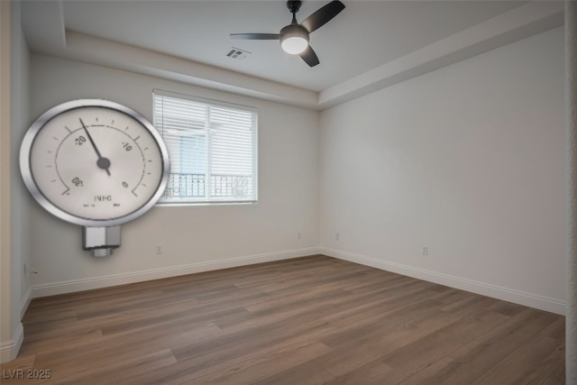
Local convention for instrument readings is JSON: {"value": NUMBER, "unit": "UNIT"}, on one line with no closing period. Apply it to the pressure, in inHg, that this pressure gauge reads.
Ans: {"value": -18, "unit": "inHg"}
